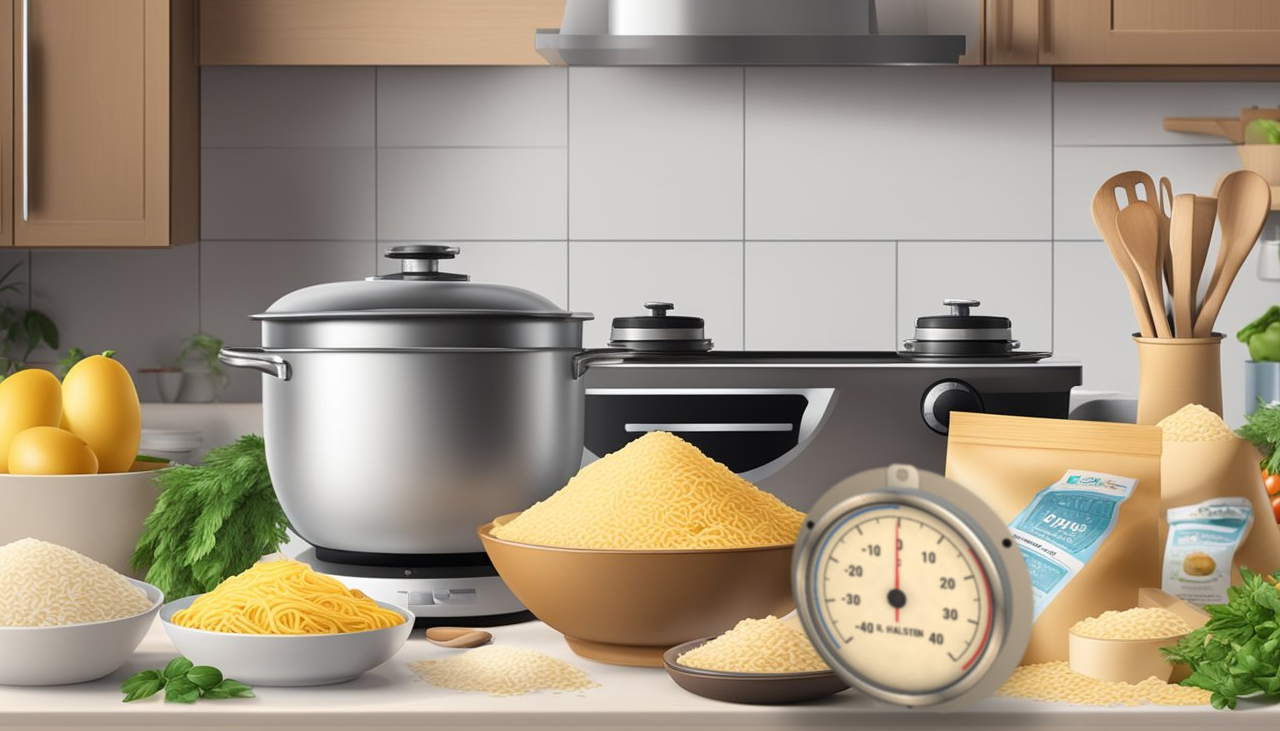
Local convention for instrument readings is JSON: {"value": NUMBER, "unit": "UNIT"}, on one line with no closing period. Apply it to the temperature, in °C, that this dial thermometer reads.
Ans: {"value": 0, "unit": "°C"}
